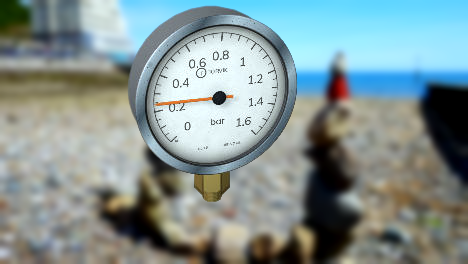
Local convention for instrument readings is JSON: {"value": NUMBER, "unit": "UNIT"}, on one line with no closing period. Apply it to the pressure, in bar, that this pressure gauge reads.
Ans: {"value": 0.25, "unit": "bar"}
